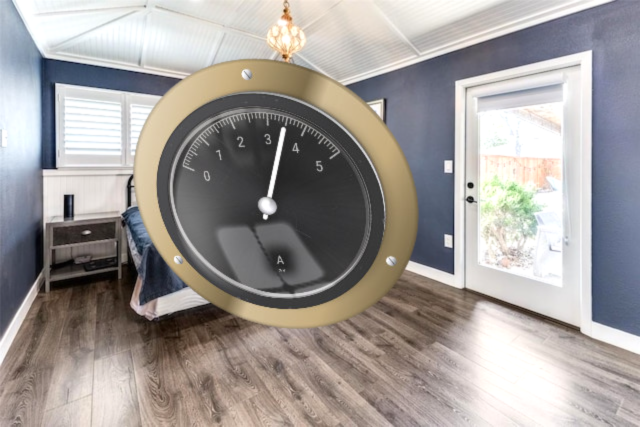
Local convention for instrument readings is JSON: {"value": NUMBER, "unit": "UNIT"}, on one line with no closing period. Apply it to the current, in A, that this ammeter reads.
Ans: {"value": 3.5, "unit": "A"}
